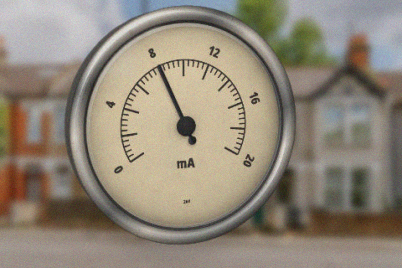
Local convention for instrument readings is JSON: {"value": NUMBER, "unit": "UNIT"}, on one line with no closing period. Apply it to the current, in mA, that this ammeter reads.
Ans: {"value": 8, "unit": "mA"}
